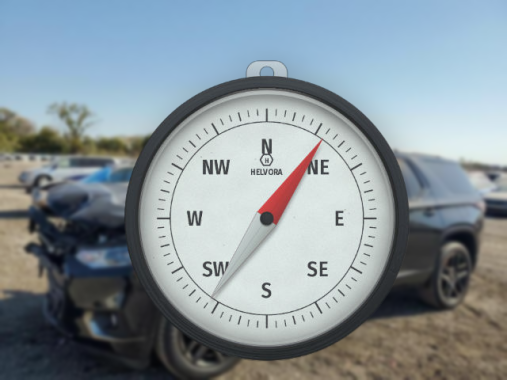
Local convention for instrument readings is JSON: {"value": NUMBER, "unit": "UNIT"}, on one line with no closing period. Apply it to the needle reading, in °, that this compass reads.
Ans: {"value": 35, "unit": "°"}
